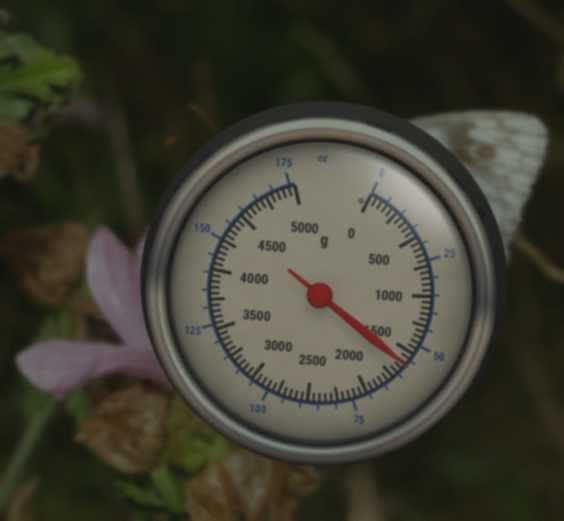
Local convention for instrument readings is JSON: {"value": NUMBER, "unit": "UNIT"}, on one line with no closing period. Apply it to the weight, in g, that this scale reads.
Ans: {"value": 1600, "unit": "g"}
